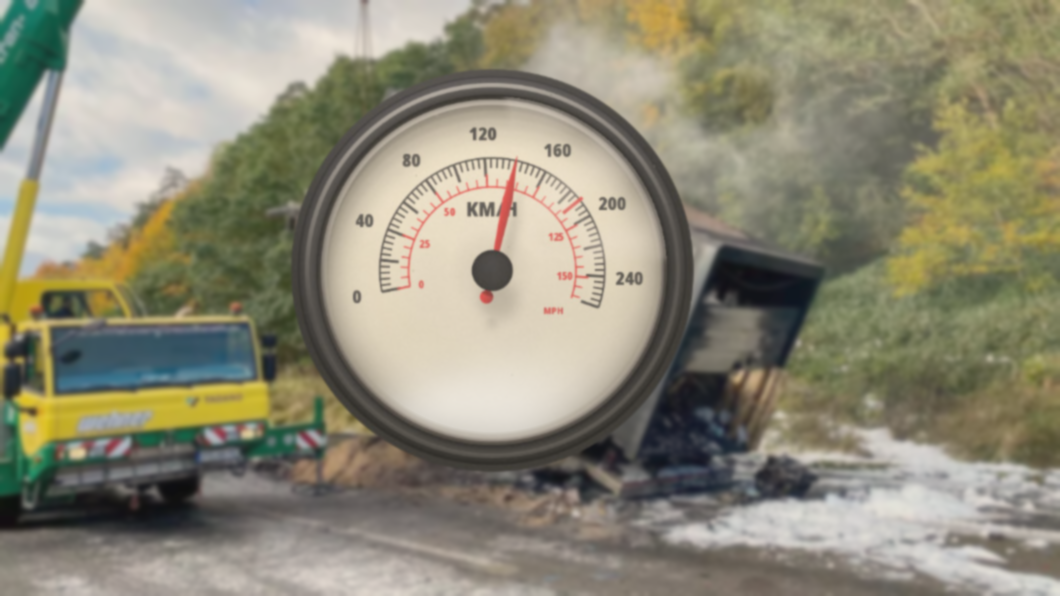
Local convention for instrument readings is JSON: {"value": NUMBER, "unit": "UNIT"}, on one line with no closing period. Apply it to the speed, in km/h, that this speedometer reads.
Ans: {"value": 140, "unit": "km/h"}
